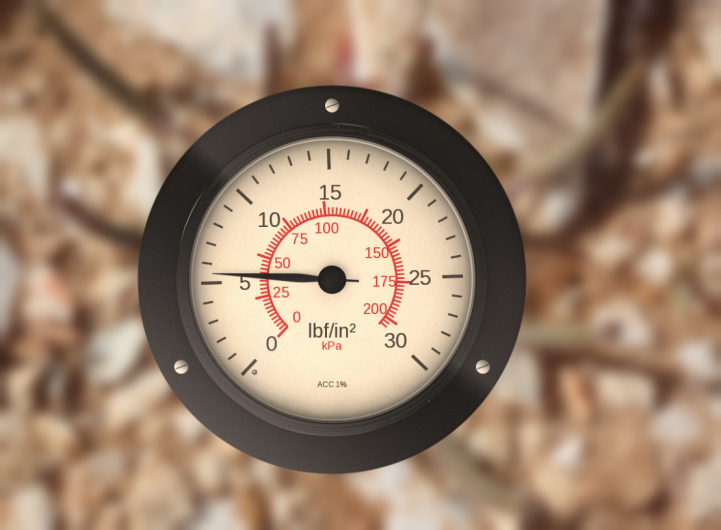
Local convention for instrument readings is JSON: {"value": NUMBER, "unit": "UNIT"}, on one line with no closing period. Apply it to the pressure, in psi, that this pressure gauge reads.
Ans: {"value": 5.5, "unit": "psi"}
